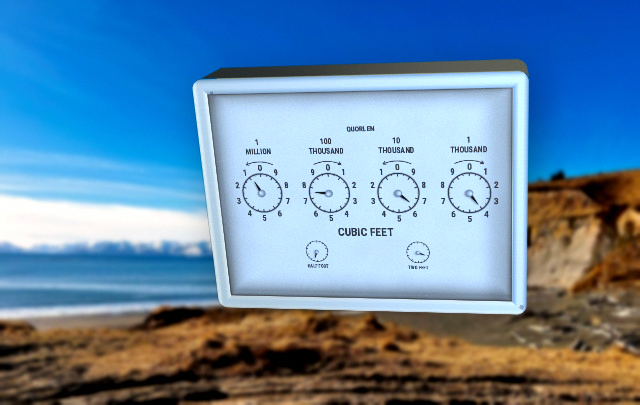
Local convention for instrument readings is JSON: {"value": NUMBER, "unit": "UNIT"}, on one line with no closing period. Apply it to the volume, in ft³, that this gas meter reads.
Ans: {"value": 76400, "unit": "ft³"}
